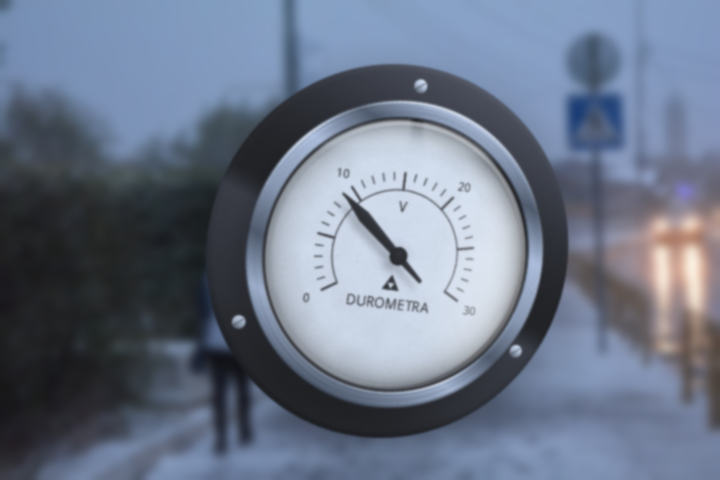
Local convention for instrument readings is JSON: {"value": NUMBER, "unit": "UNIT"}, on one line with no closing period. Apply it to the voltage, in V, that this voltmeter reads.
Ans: {"value": 9, "unit": "V"}
